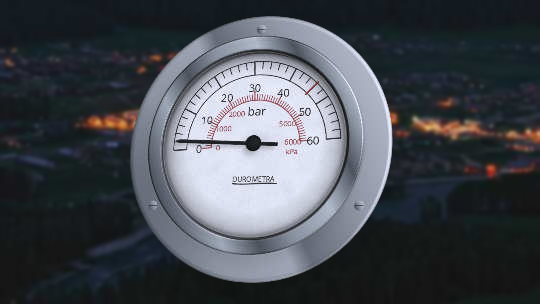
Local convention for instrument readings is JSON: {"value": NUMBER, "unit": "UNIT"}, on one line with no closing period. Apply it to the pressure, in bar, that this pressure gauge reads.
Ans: {"value": 2, "unit": "bar"}
